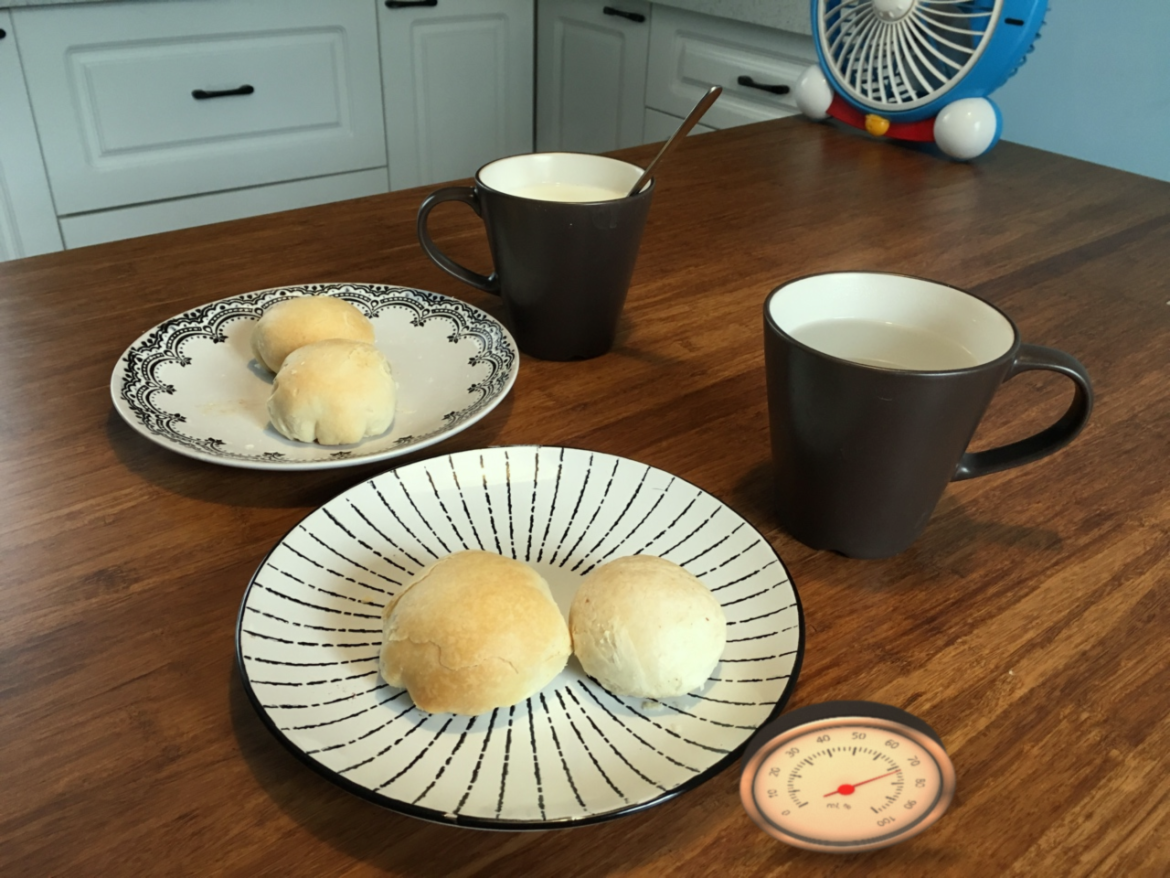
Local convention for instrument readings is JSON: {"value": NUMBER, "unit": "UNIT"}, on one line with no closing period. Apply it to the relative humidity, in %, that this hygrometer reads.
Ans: {"value": 70, "unit": "%"}
